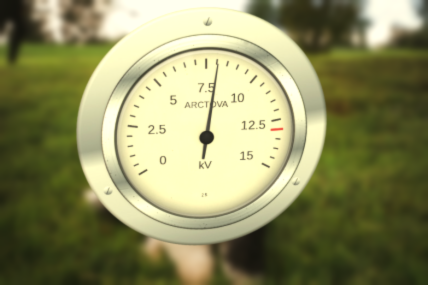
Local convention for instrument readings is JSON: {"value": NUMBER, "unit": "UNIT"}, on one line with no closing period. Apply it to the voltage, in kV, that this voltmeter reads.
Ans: {"value": 8, "unit": "kV"}
